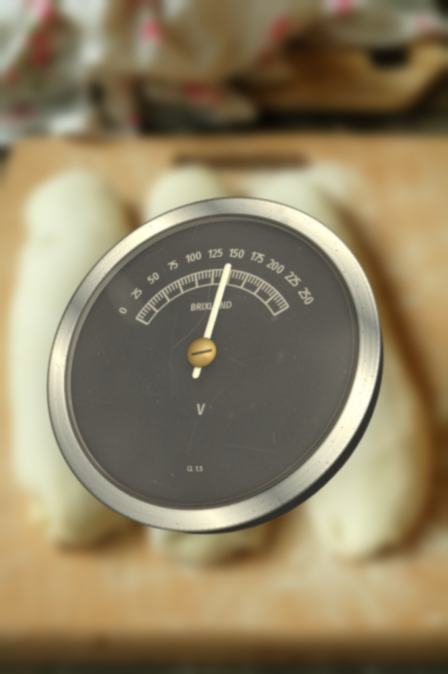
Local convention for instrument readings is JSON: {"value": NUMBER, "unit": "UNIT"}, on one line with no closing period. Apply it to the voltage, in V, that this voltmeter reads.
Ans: {"value": 150, "unit": "V"}
